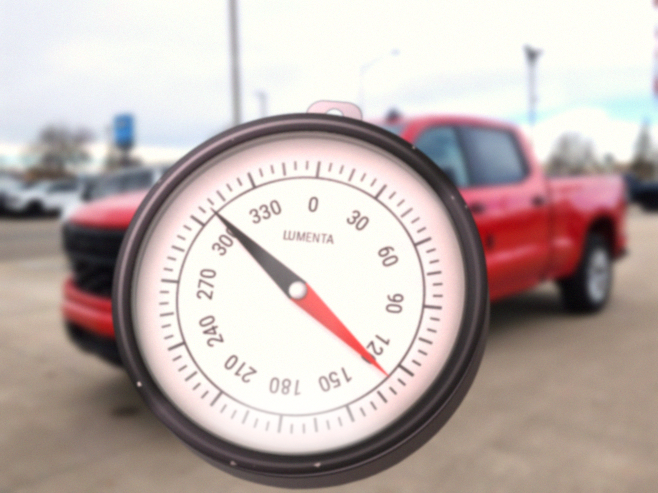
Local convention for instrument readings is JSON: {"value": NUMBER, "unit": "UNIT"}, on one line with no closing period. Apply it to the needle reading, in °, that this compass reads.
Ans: {"value": 127.5, "unit": "°"}
